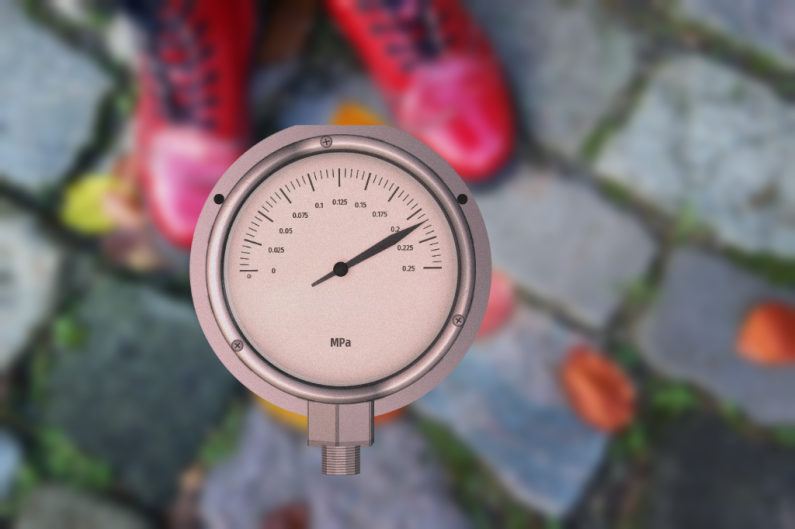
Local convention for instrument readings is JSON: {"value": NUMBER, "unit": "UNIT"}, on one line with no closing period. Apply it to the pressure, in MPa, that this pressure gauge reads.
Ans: {"value": 0.21, "unit": "MPa"}
